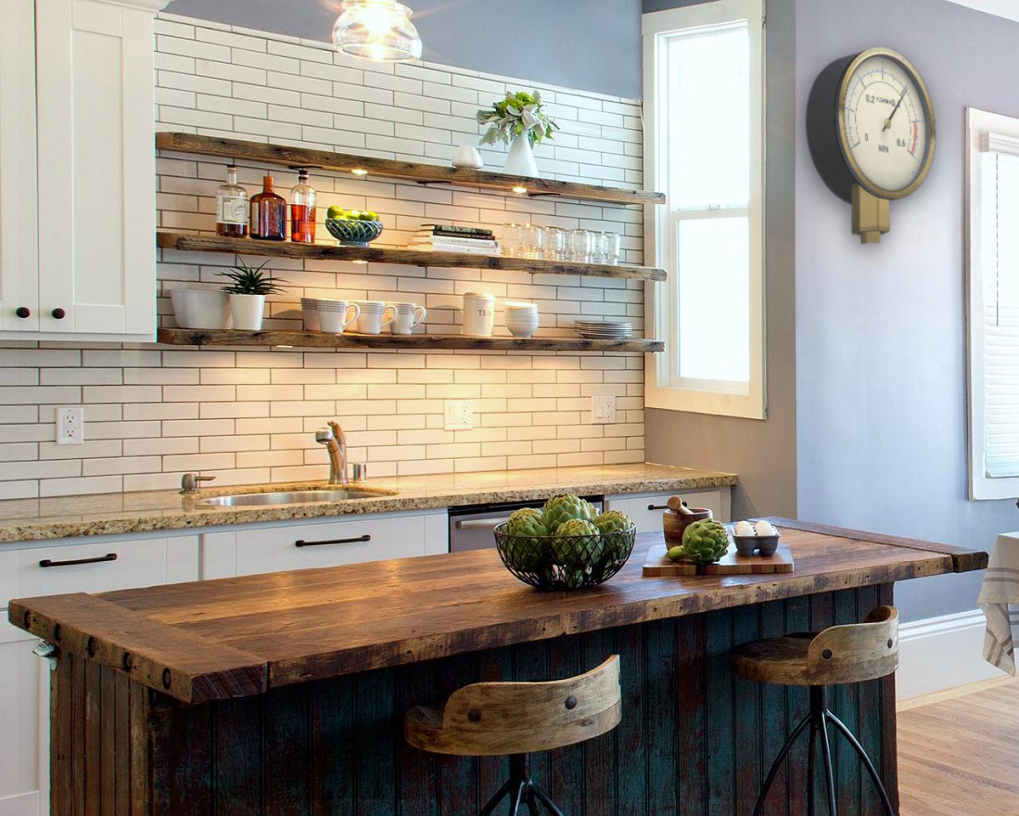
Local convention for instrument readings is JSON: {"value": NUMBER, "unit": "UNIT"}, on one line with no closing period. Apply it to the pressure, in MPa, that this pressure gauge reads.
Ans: {"value": 0.4, "unit": "MPa"}
